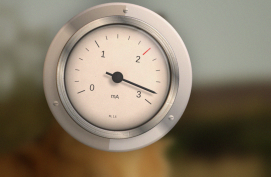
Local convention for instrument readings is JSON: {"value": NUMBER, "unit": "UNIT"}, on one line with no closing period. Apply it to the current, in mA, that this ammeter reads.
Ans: {"value": 2.8, "unit": "mA"}
